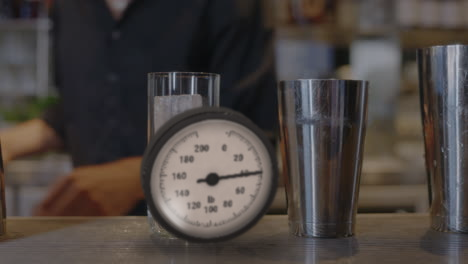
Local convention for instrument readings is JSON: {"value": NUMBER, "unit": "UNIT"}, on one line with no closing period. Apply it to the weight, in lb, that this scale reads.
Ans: {"value": 40, "unit": "lb"}
